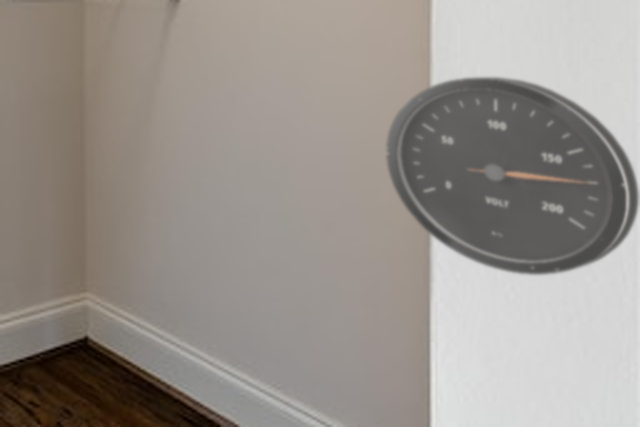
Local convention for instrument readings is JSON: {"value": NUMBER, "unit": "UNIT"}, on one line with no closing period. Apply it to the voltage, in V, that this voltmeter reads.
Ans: {"value": 170, "unit": "V"}
